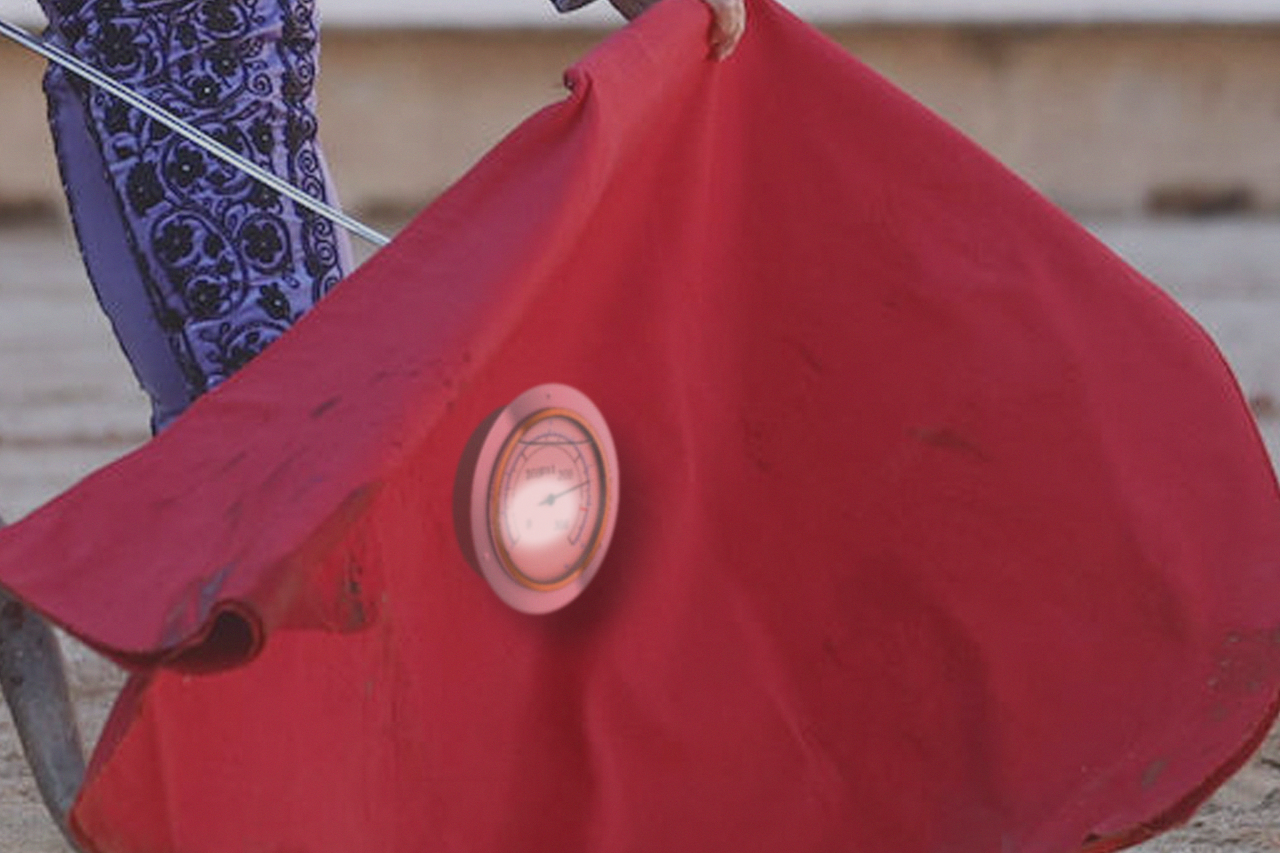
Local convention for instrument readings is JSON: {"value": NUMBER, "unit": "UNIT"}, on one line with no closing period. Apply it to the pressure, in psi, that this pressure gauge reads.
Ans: {"value": 230, "unit": "psi"}
